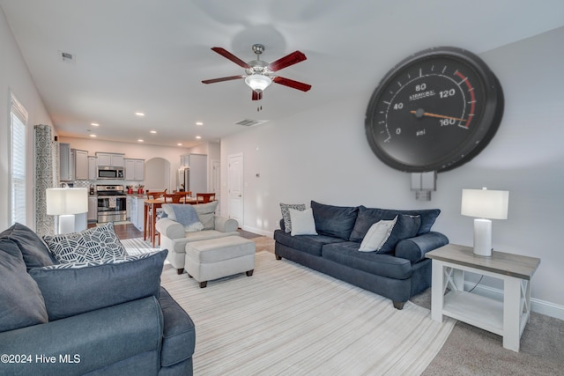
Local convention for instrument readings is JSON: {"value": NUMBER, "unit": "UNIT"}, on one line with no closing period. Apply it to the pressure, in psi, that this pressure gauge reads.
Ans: {"value": 155, "unit": "psi"}
